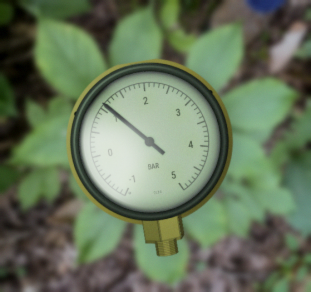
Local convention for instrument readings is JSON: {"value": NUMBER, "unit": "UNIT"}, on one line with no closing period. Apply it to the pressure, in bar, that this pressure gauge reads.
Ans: {"value": 1.1, "unit": "bar"}
